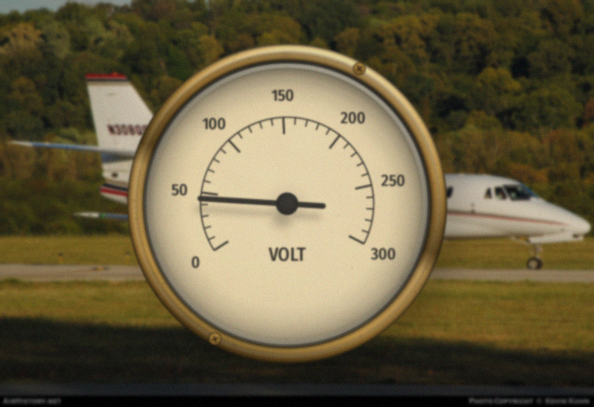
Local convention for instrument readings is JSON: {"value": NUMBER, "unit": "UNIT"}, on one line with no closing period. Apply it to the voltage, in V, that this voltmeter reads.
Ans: {"value": 45, "unit": "V"}
